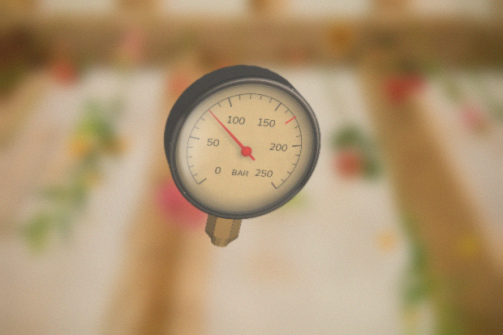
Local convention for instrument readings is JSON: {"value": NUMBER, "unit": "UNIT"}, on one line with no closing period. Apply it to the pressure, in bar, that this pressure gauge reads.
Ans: {"value": 80, "unit": "bar"}
